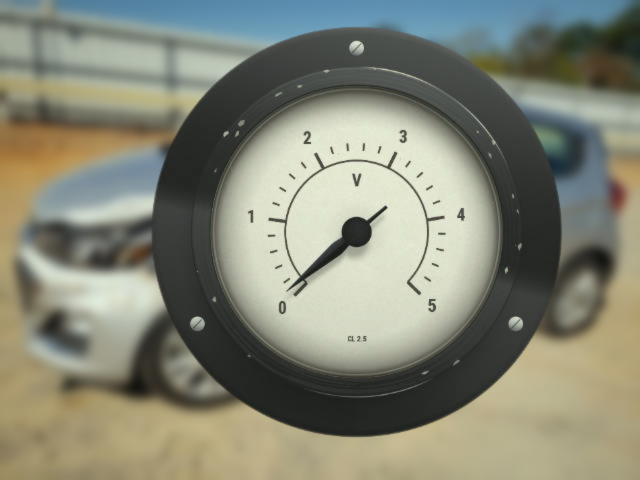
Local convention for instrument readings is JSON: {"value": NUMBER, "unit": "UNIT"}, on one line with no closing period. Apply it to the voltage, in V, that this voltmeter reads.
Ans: {"value": 0.1, "unit": "V"}
